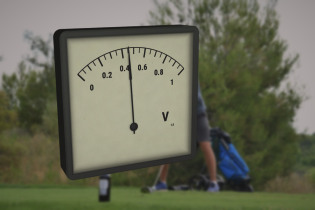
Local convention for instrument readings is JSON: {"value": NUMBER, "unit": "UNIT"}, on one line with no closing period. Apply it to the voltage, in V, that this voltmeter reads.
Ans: {"value": 0.45, "unit": "V"}
